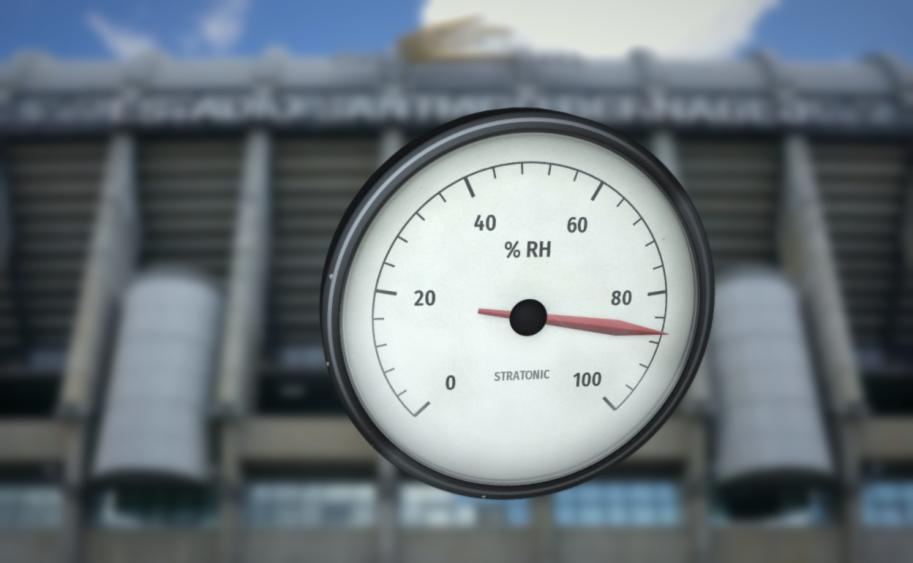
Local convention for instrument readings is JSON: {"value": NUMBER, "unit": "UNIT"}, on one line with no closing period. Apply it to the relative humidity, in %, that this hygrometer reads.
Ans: {"value": 86, "unit": "%"}
